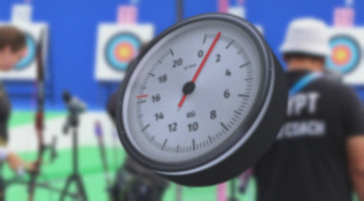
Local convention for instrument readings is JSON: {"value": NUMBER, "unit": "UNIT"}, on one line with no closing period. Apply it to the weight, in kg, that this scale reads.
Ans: {"value": 1, "unit": "kg"}
